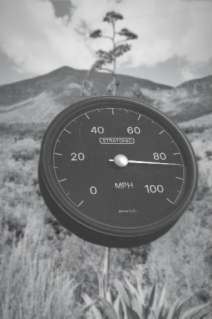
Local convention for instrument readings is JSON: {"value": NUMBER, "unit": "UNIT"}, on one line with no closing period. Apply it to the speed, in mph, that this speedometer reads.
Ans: {"value": 85, "unit": "mph"}
